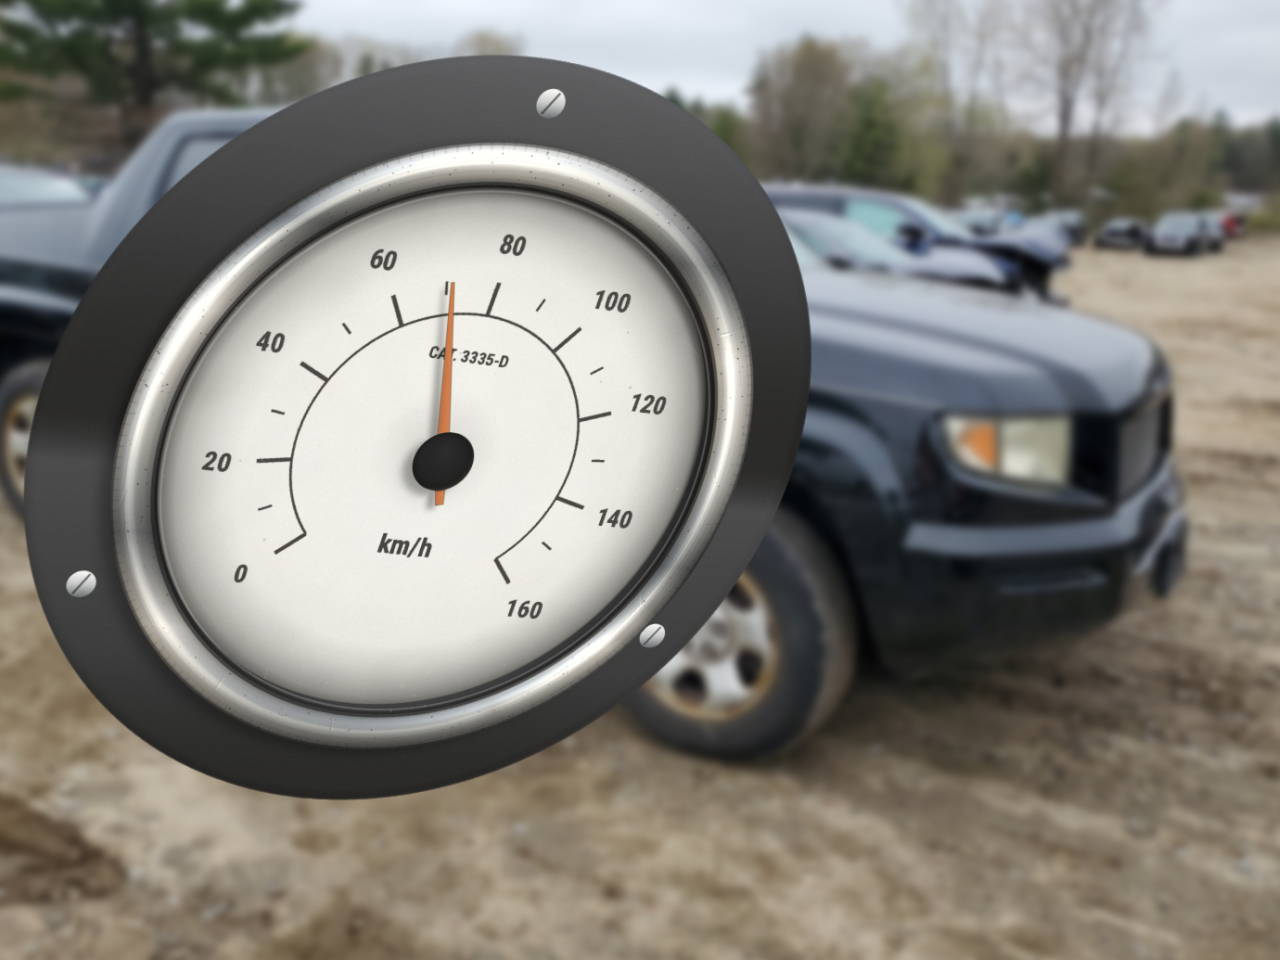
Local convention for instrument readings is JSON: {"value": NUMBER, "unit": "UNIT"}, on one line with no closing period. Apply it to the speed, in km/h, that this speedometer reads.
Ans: {"value": 70, "unit": "km/h"}
